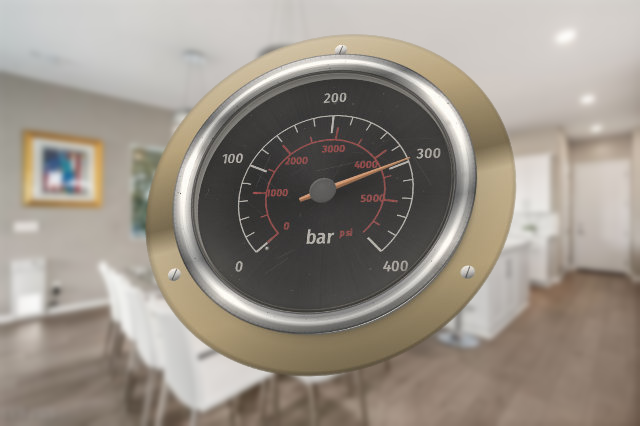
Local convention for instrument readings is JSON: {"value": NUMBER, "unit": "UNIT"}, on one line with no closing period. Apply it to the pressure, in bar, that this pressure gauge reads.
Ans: {"value": 300, "unit": "bar"}
